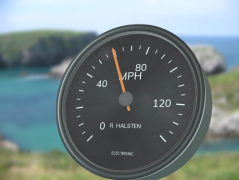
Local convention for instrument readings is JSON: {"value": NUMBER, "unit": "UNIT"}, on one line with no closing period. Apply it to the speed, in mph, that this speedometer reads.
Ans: {"value": 60, "unit": "mph"}
